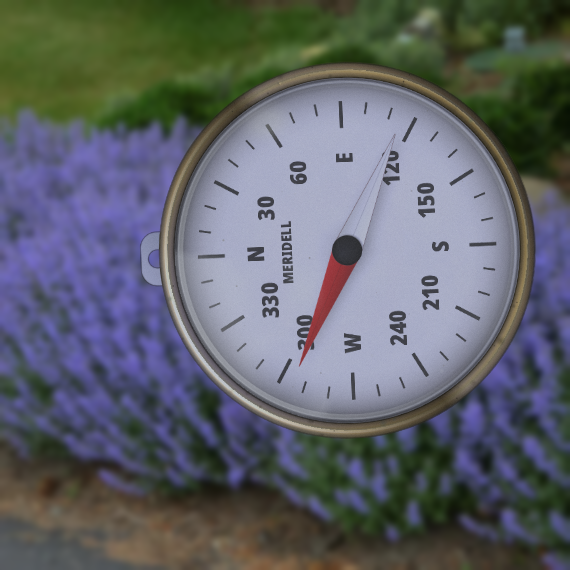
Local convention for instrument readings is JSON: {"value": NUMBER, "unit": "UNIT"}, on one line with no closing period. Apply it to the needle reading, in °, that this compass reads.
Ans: {"value": 295, "unit": "°"}
